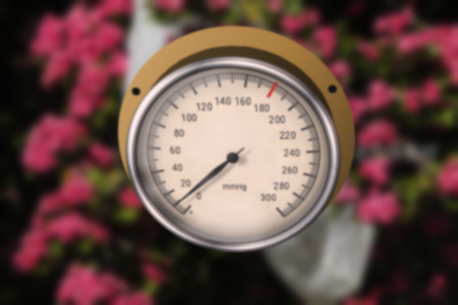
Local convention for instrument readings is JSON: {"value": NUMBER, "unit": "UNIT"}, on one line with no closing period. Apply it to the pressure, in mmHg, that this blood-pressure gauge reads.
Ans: {"value": 10, "unit": "mmHg"}
